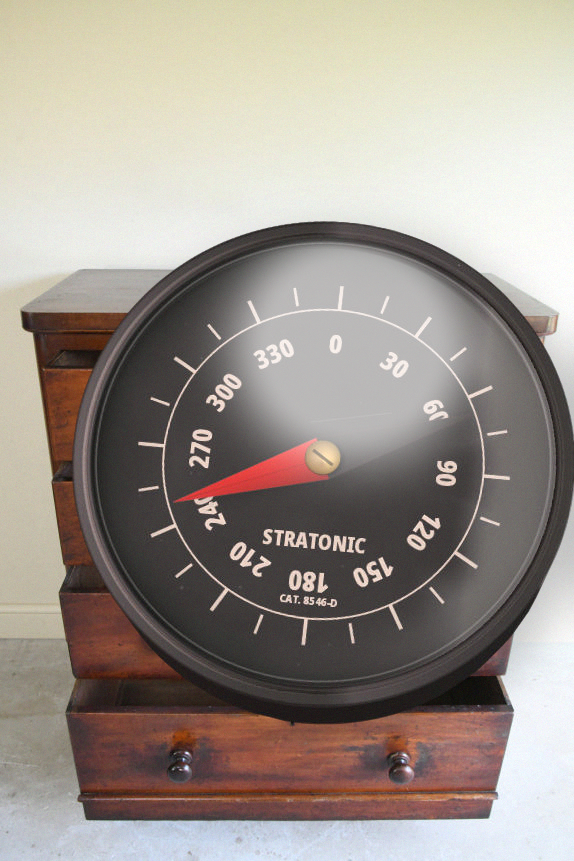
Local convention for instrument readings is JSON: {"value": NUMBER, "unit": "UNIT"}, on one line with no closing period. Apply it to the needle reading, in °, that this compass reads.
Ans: {"value": 247.5, "unit": "°"}
